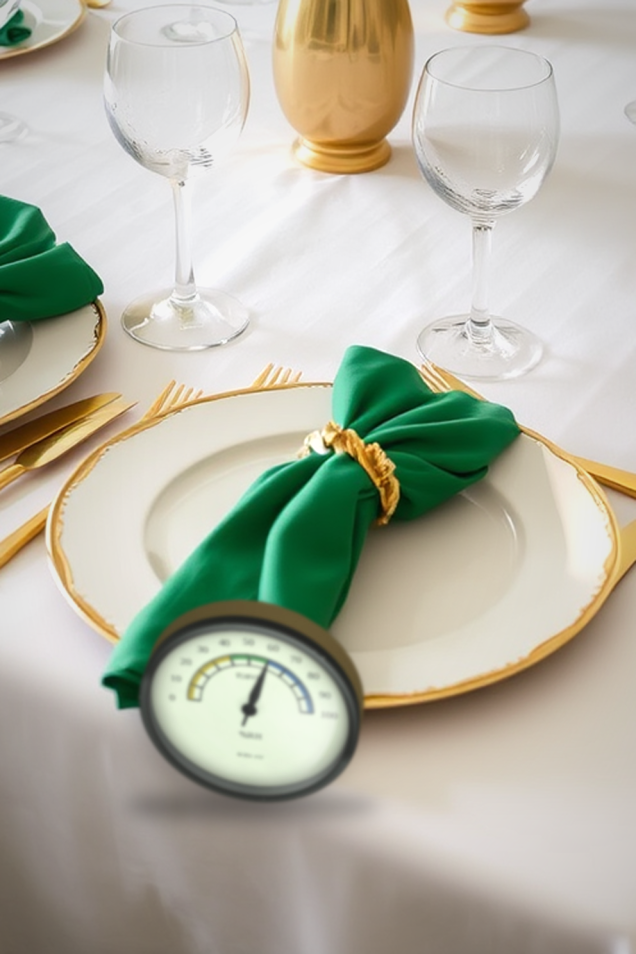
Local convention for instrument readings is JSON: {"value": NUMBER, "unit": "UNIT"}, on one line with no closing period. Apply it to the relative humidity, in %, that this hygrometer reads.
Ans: {"value": 60, "unit": "%"}
